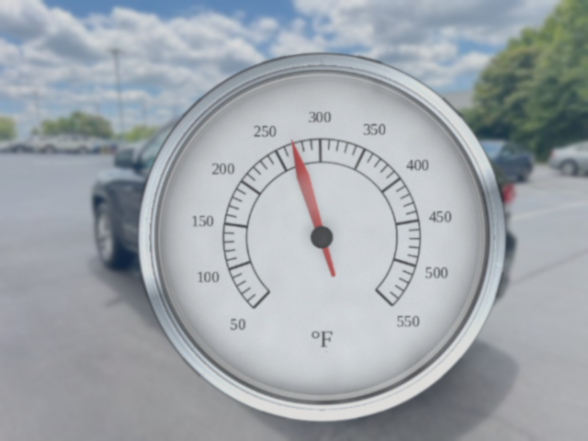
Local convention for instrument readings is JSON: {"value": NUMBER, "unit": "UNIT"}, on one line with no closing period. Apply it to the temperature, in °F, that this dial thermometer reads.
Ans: {"value": 270, "unit": "°F"}
